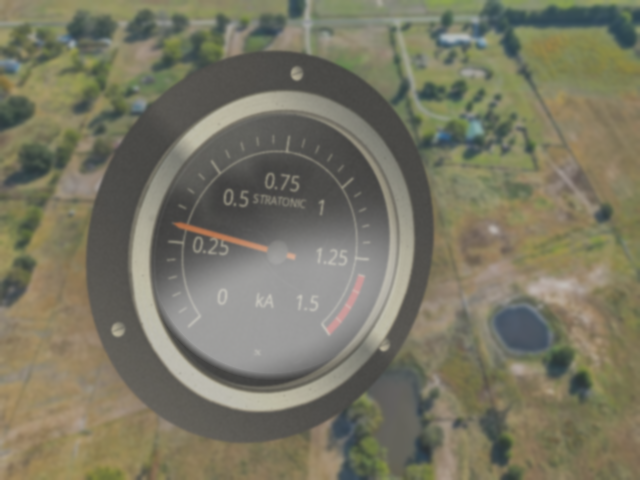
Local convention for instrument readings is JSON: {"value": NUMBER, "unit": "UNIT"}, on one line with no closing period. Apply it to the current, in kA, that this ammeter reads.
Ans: {"value": 0.3, "unit": "kA"}
